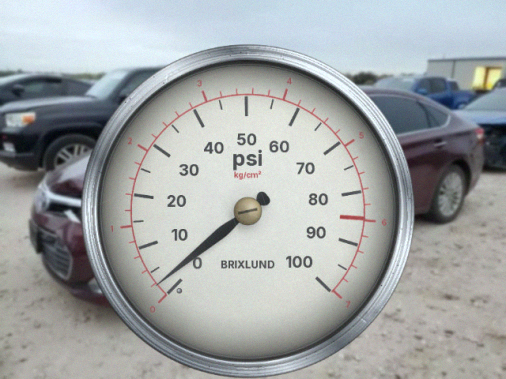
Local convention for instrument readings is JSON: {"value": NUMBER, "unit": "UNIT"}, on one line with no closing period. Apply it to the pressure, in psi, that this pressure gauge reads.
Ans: {"value": 2.5, "unit": "psi"}
